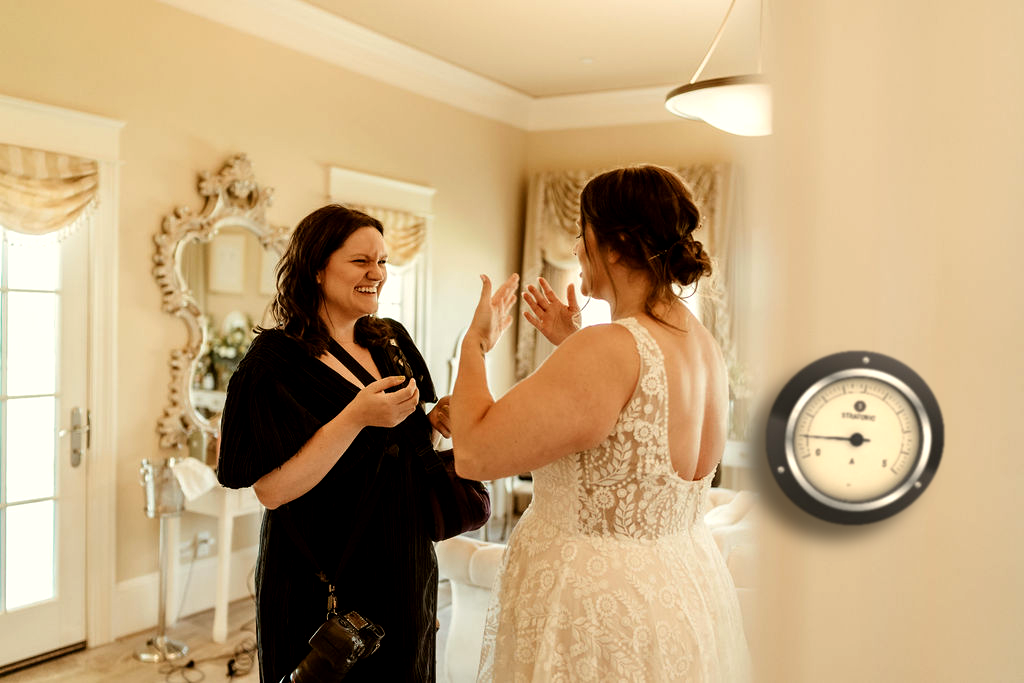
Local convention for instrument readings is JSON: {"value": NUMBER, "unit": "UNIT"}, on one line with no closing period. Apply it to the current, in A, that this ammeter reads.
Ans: {"value": 0.5, "unit": "A"}
